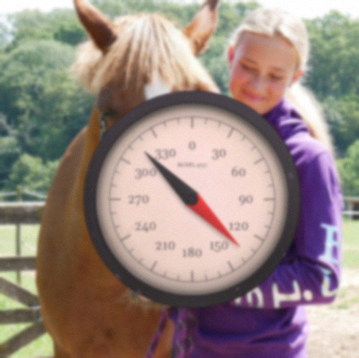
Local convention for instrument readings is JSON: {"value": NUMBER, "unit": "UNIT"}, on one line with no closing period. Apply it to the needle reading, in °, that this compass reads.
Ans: {"value": 135, "unit": "°"}
